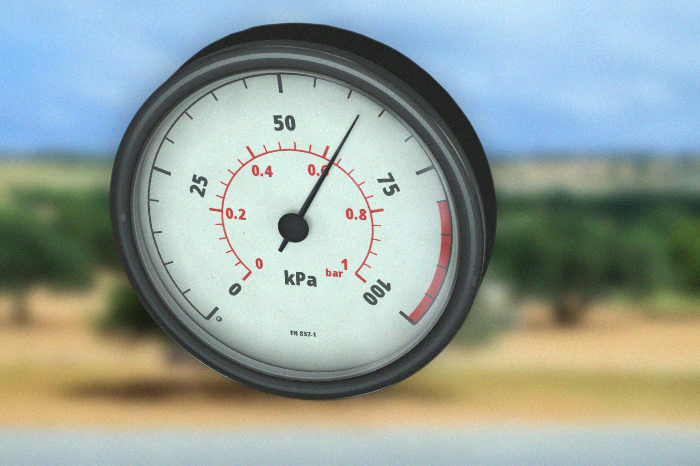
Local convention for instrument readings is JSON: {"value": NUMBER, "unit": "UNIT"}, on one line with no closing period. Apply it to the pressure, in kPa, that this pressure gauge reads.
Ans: {"value": 62.5, "unit": "kPa"}
